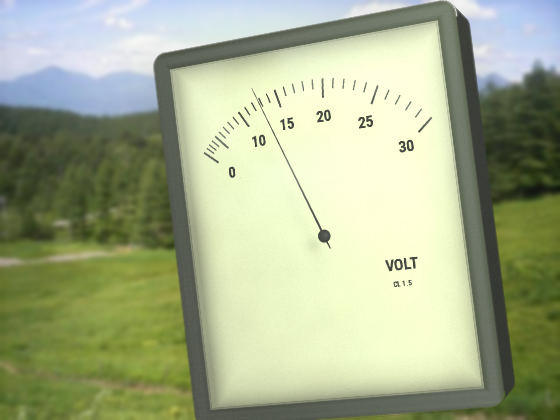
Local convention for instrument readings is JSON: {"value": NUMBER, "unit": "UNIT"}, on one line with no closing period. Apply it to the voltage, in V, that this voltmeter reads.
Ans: {"value": 13, "unit": "V"}
